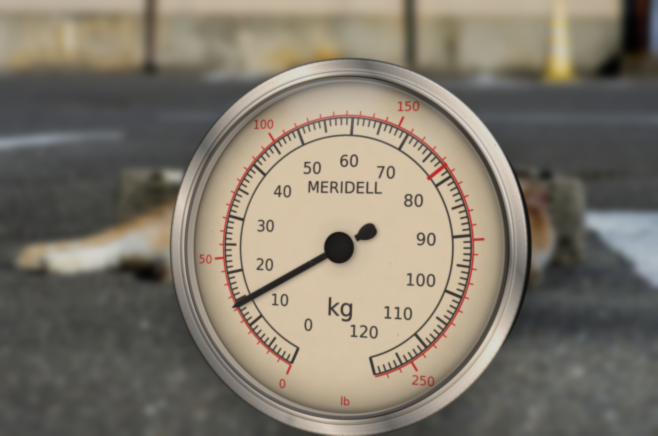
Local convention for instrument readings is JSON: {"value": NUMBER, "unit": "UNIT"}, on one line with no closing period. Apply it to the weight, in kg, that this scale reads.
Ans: {"value": 14, "unit": "kg"}
